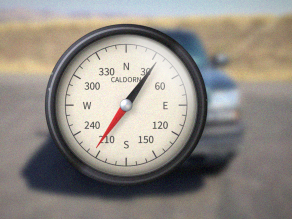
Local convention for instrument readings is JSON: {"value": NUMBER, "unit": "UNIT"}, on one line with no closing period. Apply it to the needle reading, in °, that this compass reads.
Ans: {"value": 215, "unit": "°"}
